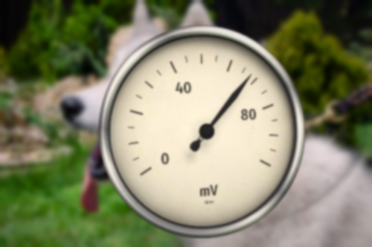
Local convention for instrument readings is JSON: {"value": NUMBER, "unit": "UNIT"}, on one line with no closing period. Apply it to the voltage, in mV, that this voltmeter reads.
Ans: {"value": 67.5, "unit": "mV"}
